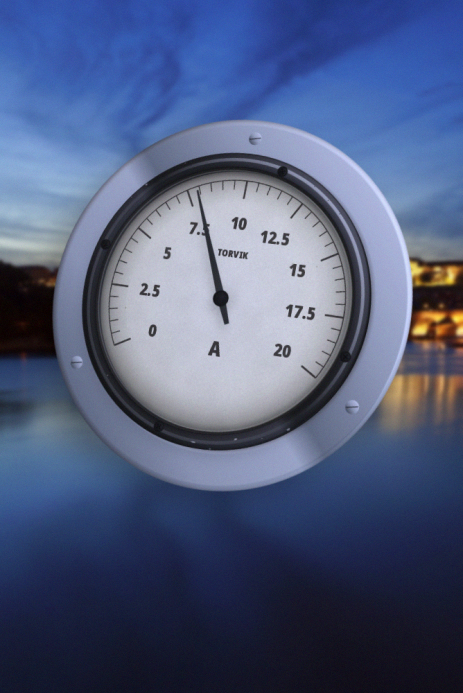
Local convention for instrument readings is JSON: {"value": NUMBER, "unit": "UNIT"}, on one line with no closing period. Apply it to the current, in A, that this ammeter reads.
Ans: {"value": 8, "unit": "A"}
